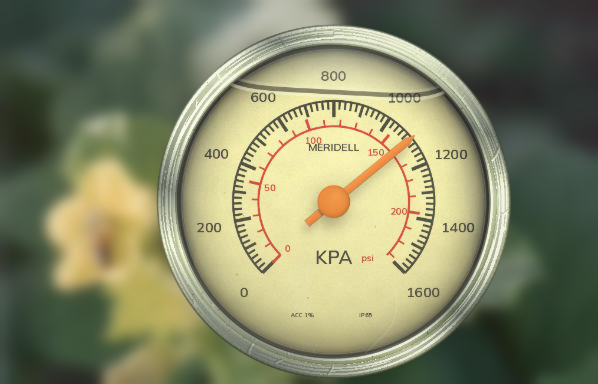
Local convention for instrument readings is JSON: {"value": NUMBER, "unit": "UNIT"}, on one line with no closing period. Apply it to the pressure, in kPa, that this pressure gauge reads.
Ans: {"value": 1100, "unit": "kPa"}
